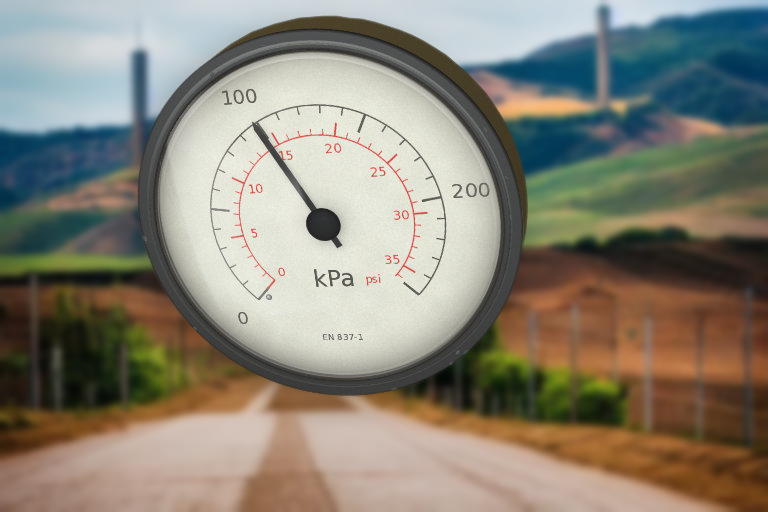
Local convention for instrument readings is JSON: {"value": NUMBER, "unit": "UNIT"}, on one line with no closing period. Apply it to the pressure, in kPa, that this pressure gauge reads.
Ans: {"value": 100, "unit": "kPa"}
